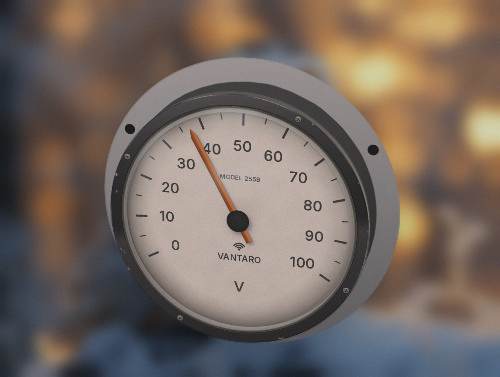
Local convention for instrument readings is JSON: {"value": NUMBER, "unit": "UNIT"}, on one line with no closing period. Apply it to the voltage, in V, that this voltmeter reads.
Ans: {"value": 37.5, "unit": "V"}
